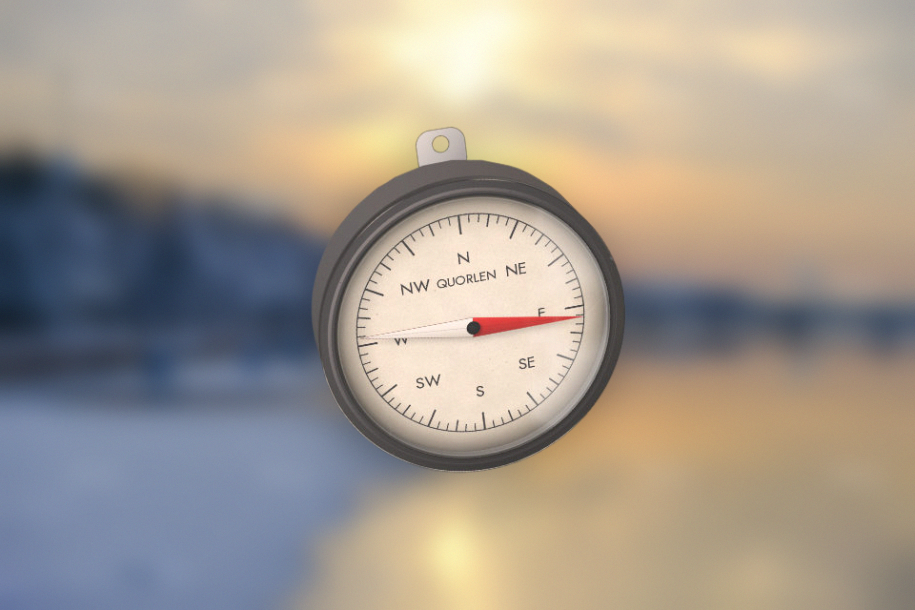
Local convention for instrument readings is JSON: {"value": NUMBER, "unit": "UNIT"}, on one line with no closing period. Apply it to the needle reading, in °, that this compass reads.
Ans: {"value": 95, "unit": "°"}
